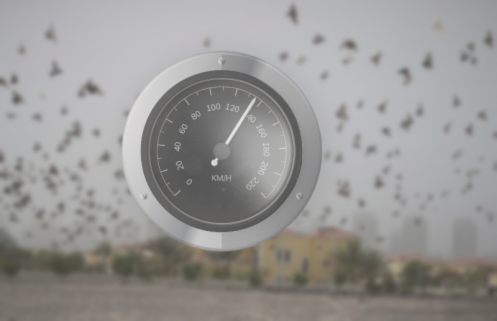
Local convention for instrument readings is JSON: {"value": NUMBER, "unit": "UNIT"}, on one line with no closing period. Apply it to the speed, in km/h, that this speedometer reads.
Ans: {"value": 135, "unit": "km/h"}
